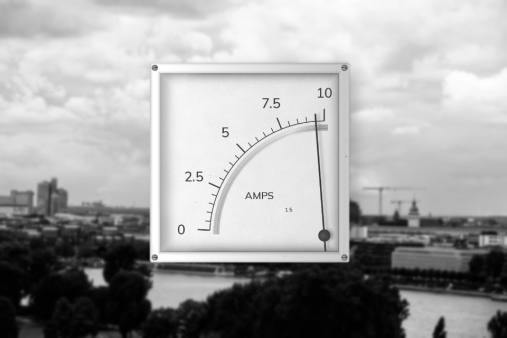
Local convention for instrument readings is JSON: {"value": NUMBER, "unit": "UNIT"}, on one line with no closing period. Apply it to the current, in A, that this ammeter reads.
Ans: {"value": 9.5, "unit": "A"}
